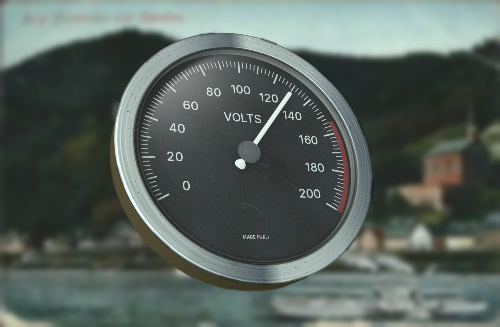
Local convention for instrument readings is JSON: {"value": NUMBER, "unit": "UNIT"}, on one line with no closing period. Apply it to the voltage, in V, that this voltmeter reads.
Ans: {"value": 130, "unit": "V"}
